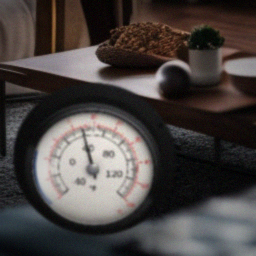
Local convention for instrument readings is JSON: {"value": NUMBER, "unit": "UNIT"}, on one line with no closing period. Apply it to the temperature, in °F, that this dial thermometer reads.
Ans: {"value": 40, "unit": "°F"}
